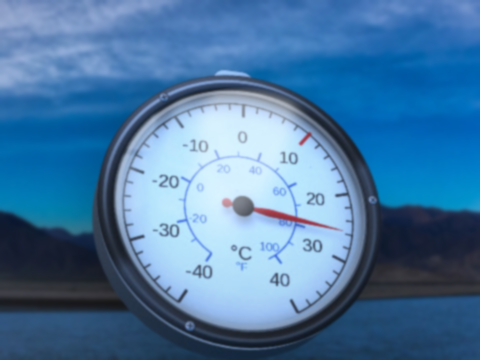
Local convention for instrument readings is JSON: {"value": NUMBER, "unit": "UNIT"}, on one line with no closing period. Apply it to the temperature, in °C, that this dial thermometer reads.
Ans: {"value": 26, "unit": "°C"}
